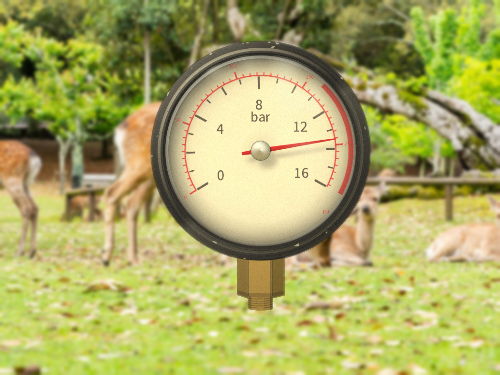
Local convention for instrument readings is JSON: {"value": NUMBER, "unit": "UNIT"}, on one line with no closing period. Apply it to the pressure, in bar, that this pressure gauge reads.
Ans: {"value": 13.5, "unit": "bar"}
